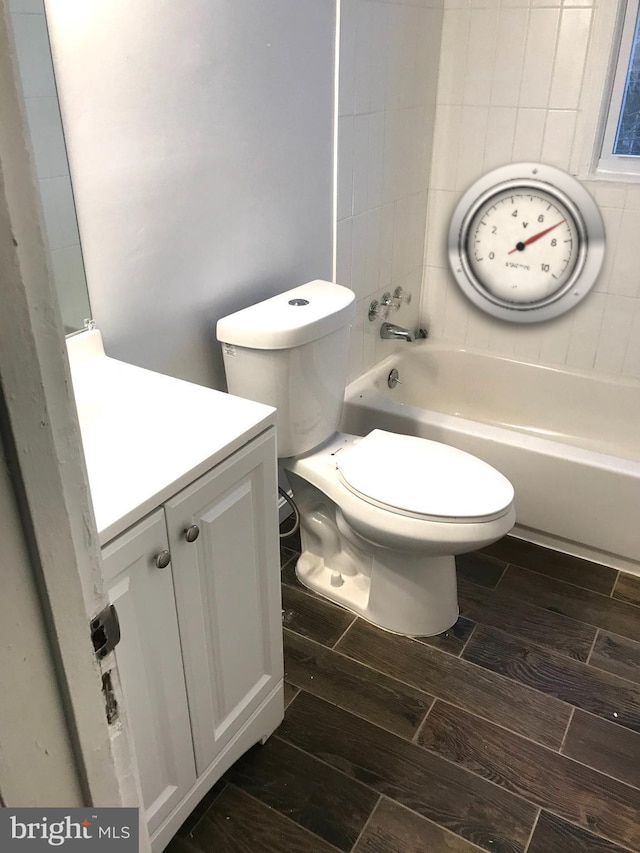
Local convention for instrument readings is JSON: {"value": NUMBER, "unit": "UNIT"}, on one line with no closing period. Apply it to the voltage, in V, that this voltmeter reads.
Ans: {"value": 7, "unit": "V"}
